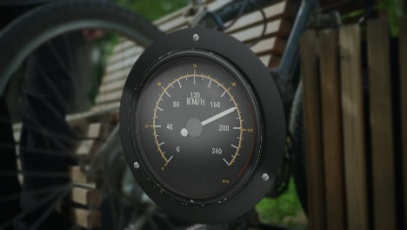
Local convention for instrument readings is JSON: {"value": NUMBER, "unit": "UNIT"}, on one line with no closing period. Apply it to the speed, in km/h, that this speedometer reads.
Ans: {"value": 180, "unit": "km/h"}
